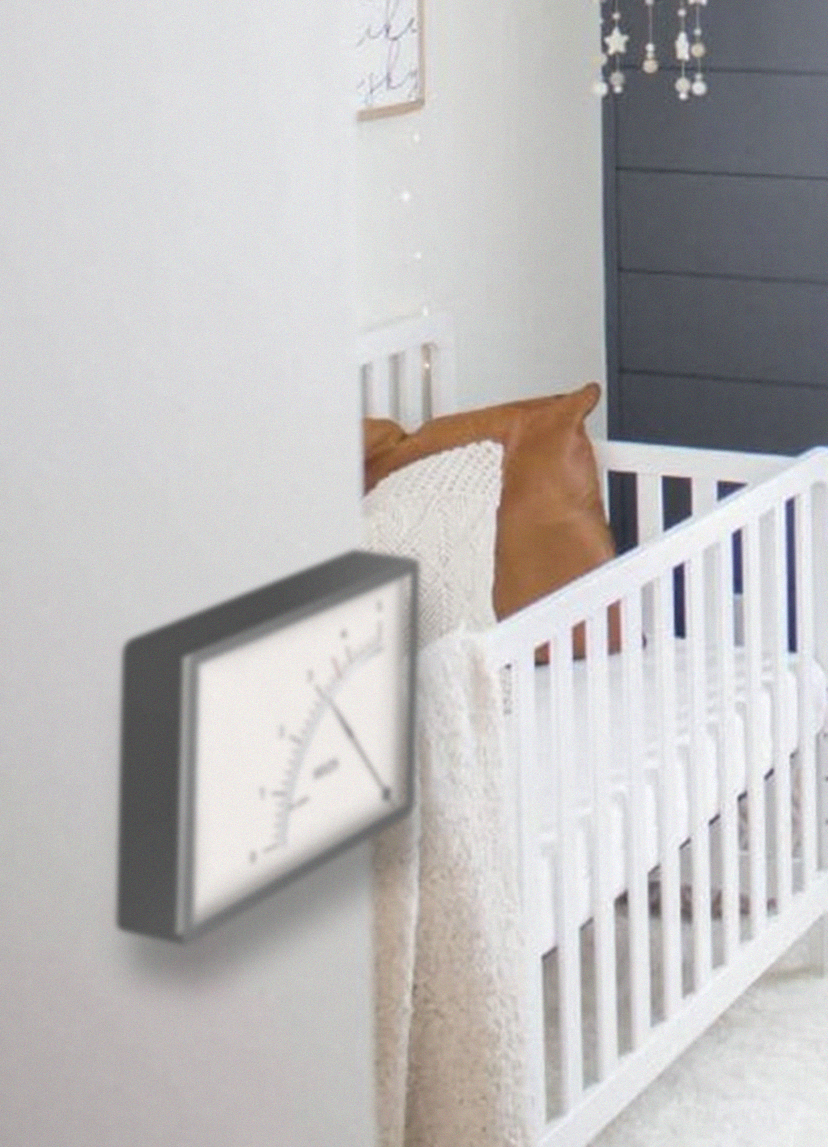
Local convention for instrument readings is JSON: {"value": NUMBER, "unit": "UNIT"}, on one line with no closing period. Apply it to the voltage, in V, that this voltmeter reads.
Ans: {"value": 3, "unit": "V"}
